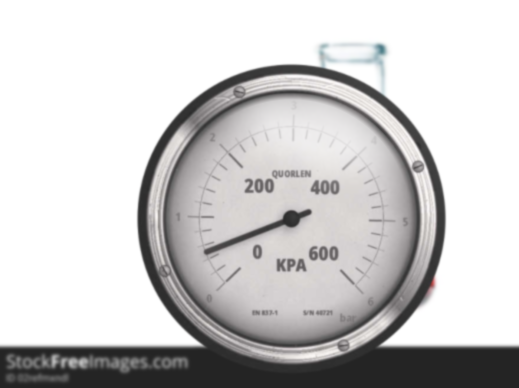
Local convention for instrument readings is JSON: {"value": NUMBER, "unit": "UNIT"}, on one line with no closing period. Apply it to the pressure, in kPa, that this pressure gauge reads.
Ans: {"value": 50, "unit": "kPa"}
